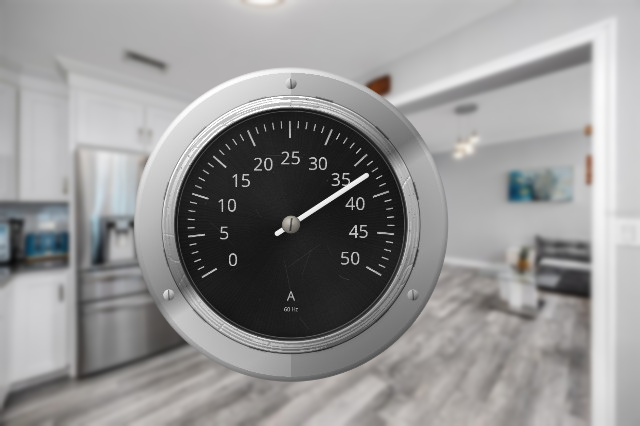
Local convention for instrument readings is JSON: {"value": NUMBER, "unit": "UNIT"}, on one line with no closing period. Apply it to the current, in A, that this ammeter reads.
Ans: {"value": 37, "unit": "A"}
